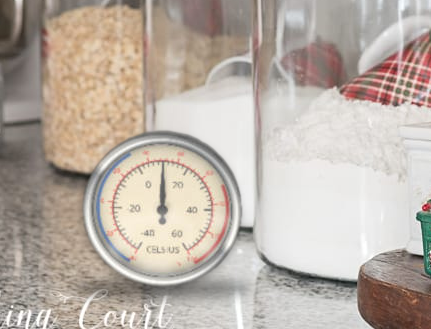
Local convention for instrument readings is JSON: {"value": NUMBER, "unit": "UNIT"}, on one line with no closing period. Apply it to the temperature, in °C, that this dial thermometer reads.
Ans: {"value": 10, "unit": "°C"}
